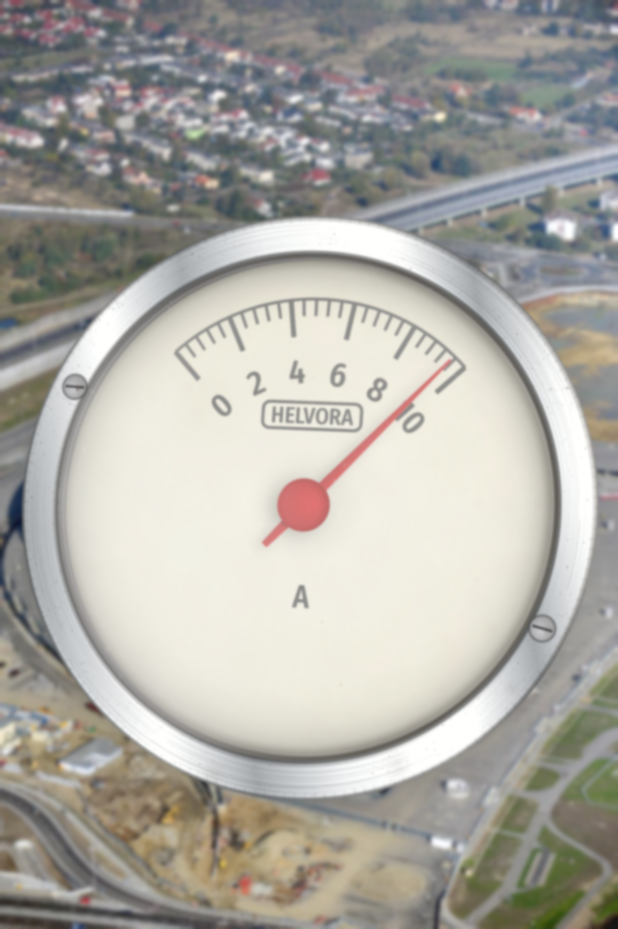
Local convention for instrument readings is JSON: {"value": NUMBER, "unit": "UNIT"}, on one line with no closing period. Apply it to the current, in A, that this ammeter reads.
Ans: {"value": 9.6, "unit": "A"}
